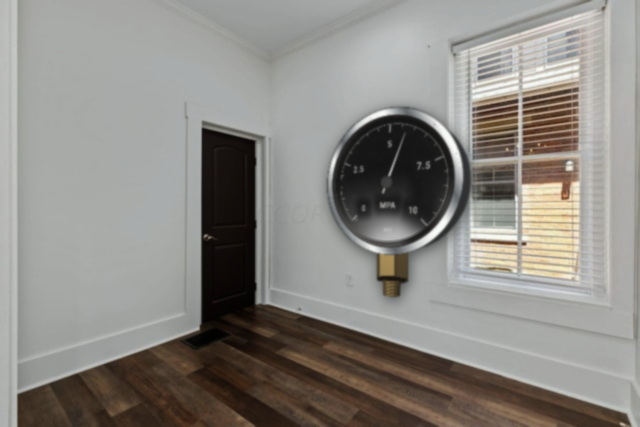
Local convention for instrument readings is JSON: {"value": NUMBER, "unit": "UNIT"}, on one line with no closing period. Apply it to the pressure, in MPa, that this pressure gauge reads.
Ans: {"value": 5.75, "unit": "MPa"}
